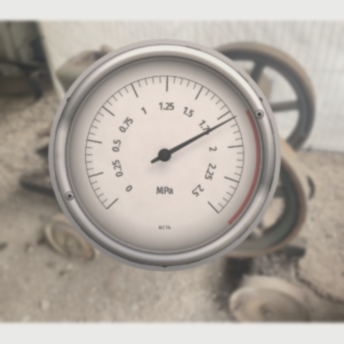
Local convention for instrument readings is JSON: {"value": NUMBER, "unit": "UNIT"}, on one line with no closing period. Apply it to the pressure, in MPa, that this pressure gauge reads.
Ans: {"value": 1.8, "unit": "MPa"}
